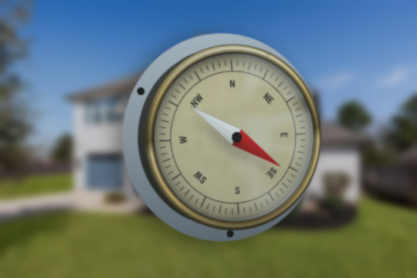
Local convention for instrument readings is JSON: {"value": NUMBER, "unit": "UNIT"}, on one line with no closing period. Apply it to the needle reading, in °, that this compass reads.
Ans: {"value": 125, "unit": "°"}
